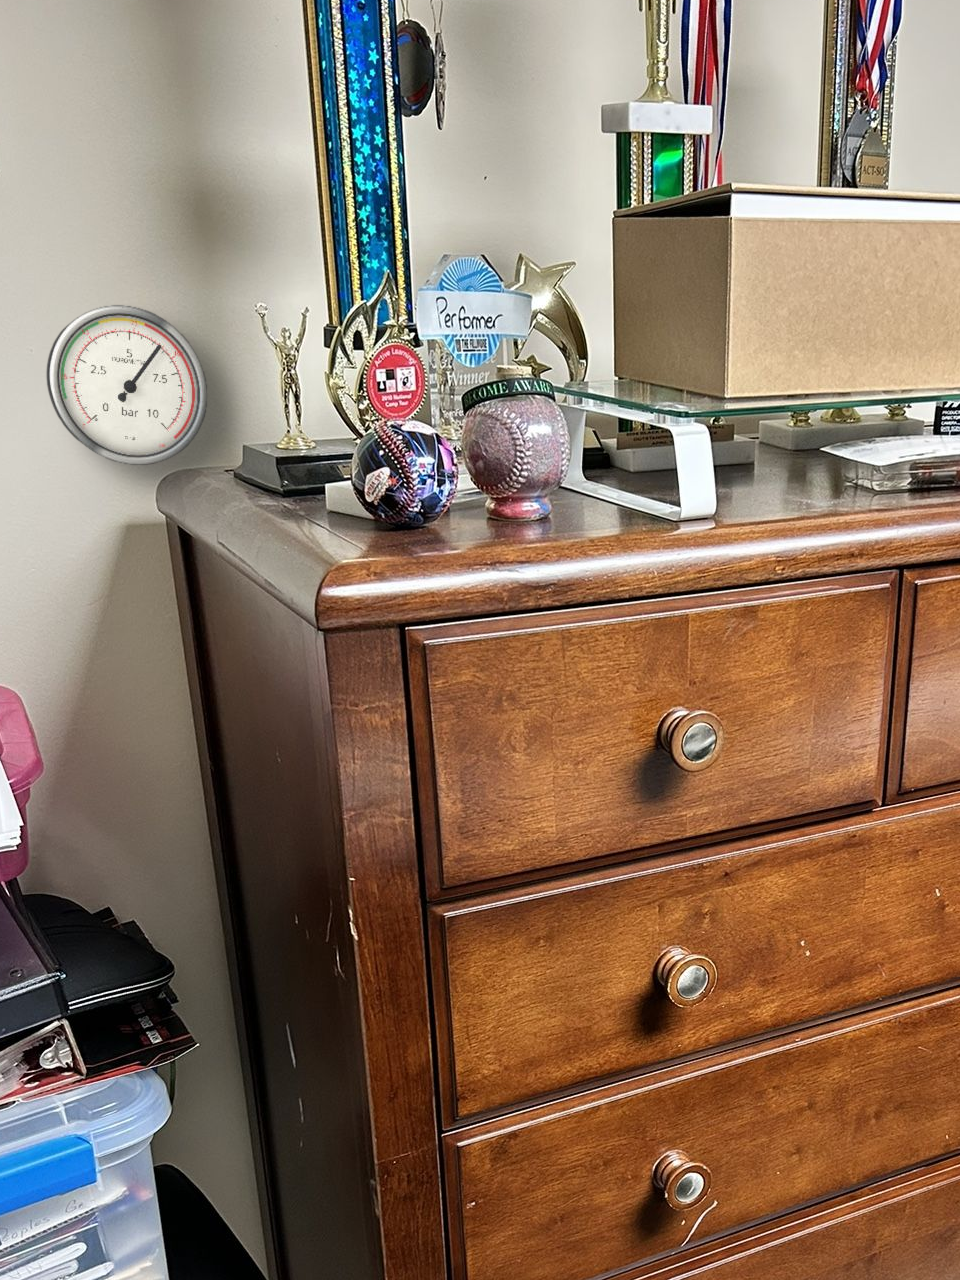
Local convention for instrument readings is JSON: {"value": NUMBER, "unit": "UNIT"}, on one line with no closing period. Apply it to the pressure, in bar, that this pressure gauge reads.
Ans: {"value": 6.25, "unit": "bar"}
